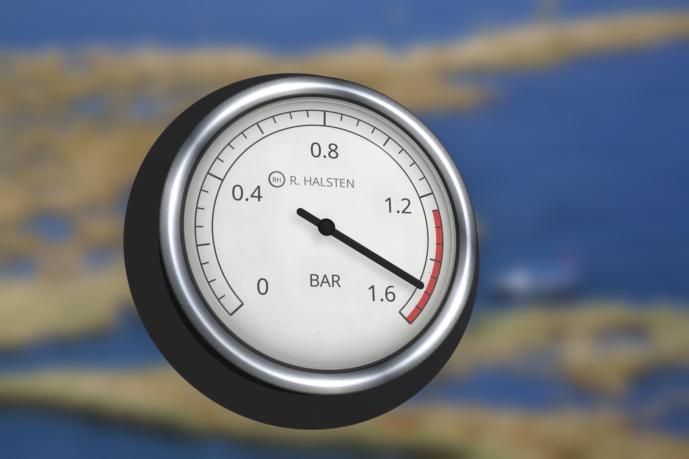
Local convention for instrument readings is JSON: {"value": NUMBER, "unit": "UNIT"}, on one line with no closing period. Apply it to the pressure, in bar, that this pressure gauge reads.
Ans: {"value": 1.5, "unit": "bar"}
